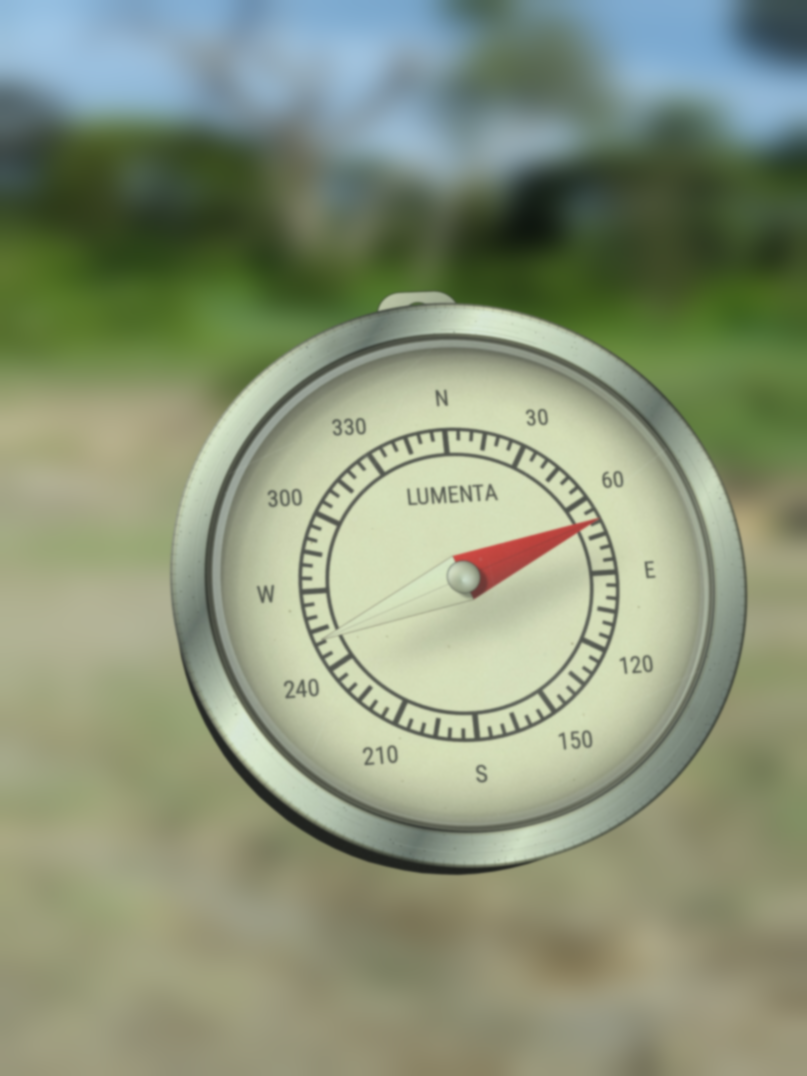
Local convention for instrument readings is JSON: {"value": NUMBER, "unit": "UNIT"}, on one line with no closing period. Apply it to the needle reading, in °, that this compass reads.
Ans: {"value": 70, "unit": "°"}
